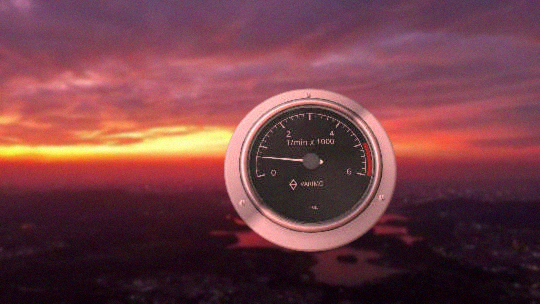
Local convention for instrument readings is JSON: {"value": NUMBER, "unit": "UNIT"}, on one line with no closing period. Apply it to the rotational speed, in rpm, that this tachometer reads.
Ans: {"value": 600, "unit": "rpm"}
